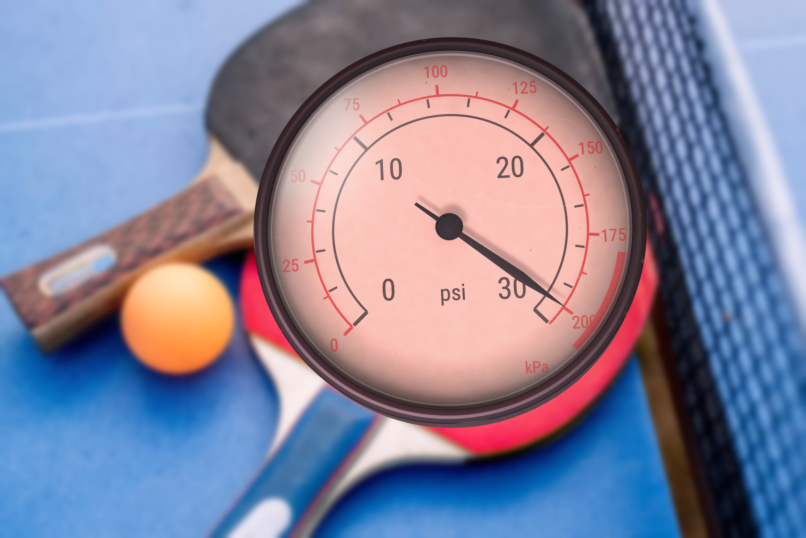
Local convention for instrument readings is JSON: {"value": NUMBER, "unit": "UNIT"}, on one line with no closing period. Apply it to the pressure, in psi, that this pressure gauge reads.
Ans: {"value": 29, "unit": "psi"}
